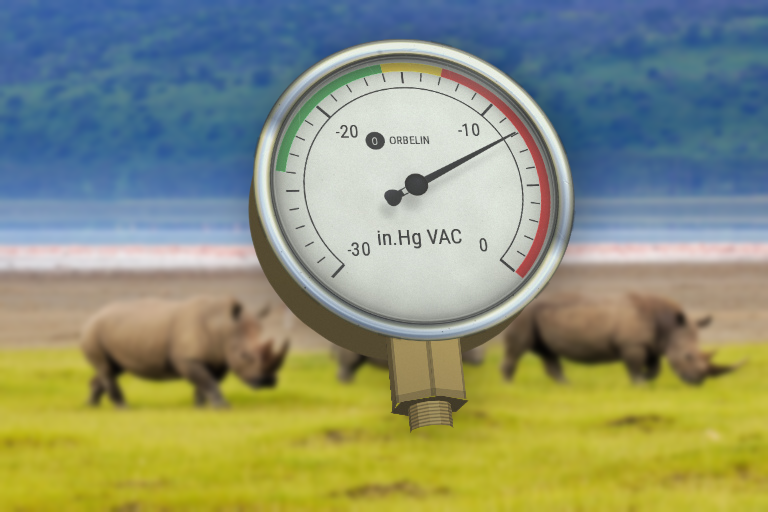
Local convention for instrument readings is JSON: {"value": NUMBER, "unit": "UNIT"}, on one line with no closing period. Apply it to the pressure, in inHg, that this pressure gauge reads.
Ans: {"value": -8, "unit": "inHg"}
